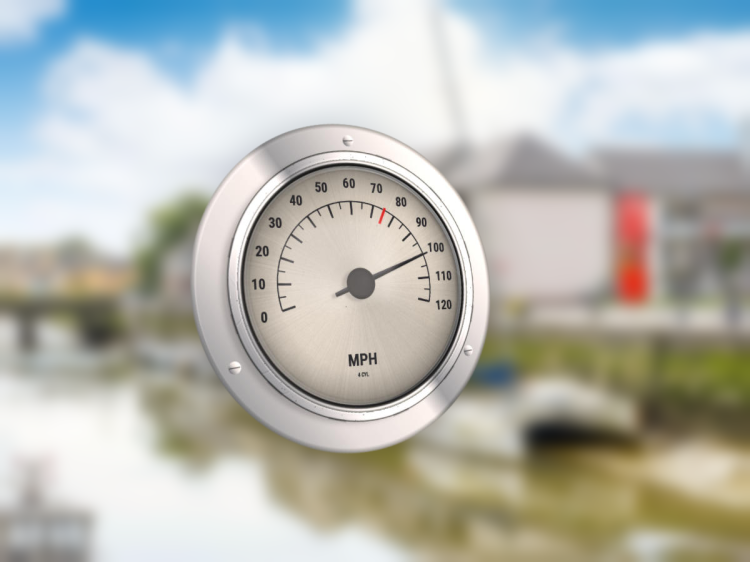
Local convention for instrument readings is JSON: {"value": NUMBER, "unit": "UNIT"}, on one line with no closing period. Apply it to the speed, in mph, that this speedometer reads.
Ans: {"value": 100, "unit": "mph"}
